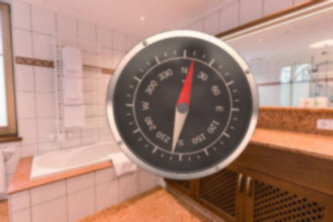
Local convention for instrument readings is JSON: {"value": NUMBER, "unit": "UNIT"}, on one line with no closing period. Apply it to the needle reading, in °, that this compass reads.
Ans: {"value": 10, "unit": "°"}
